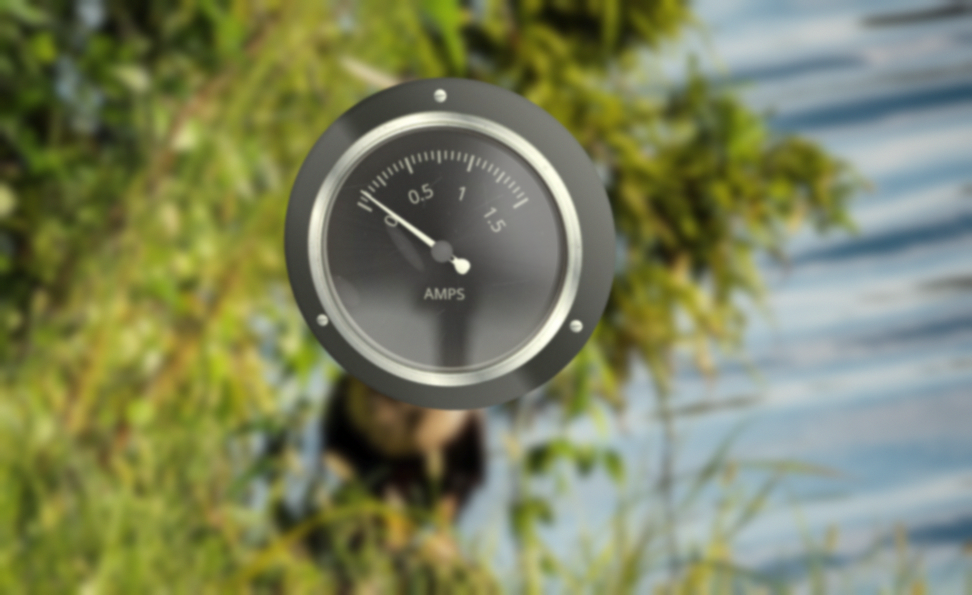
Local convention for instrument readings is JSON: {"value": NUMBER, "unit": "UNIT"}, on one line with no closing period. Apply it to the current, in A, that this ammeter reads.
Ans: {"value": 0.1, "unit": "A"}
